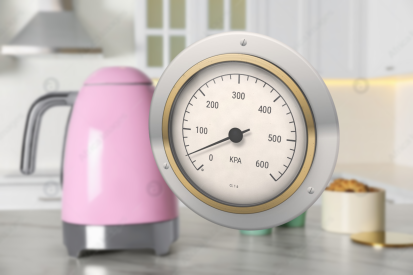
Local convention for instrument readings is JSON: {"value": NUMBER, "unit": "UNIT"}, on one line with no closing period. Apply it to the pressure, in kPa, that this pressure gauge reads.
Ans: {"value": 40, "unit": "kPa"}
